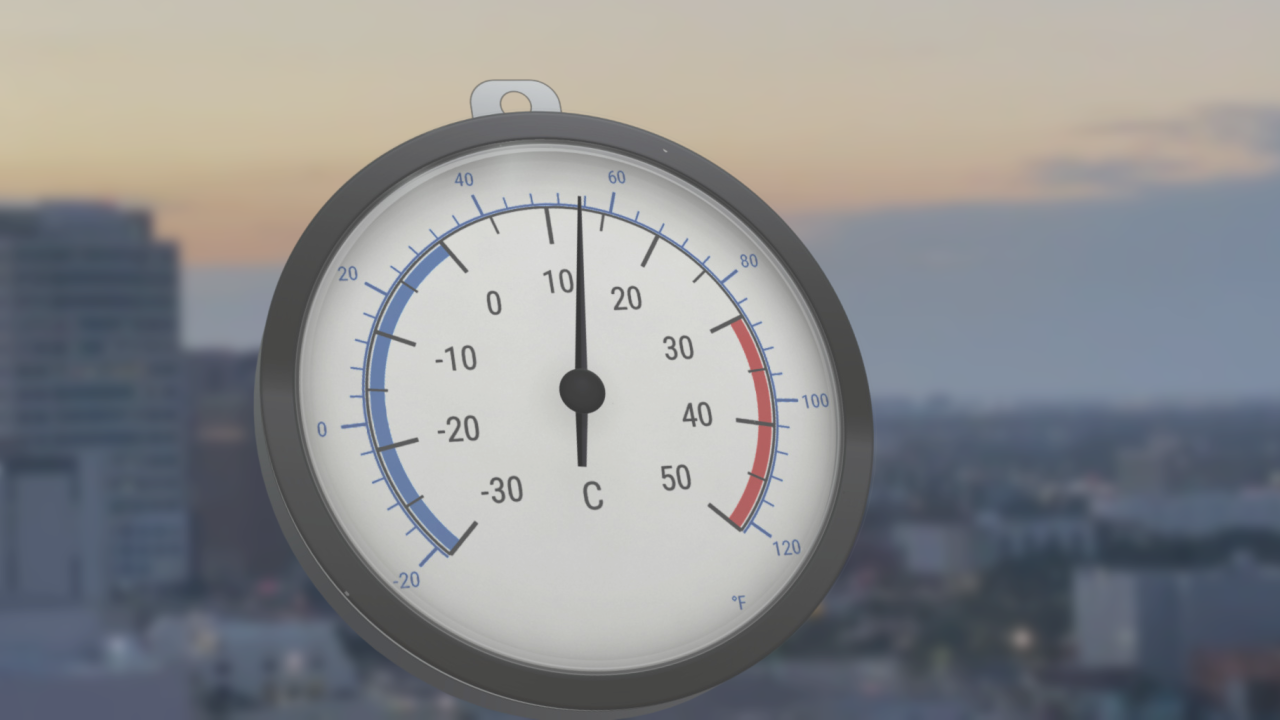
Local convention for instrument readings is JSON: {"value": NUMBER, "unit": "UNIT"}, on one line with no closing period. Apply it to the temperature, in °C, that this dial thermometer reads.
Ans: {"value": 12.5, "unit": "°C"}
